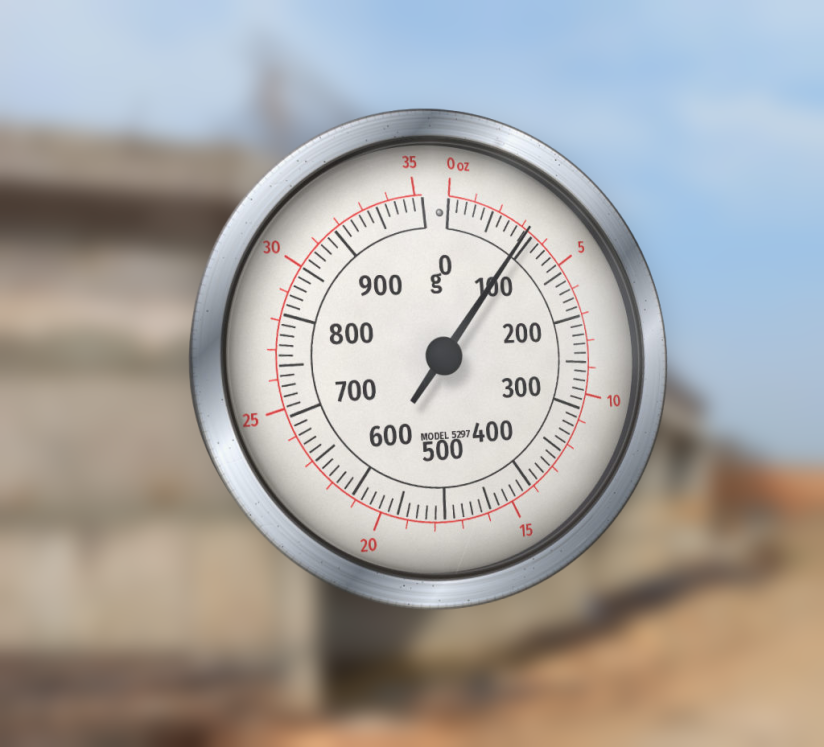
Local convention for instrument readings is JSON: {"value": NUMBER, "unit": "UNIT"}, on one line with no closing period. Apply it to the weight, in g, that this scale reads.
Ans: {"value": 90, "unit": "g"}
